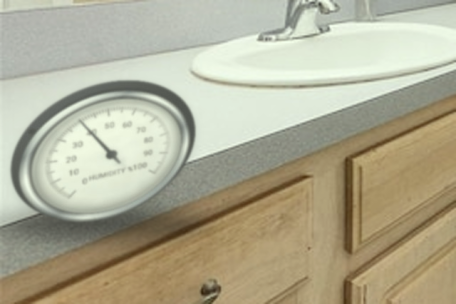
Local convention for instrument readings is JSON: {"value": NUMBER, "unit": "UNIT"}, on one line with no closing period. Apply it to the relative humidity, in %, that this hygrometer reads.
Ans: {"value": 40, "unit": "%"}
